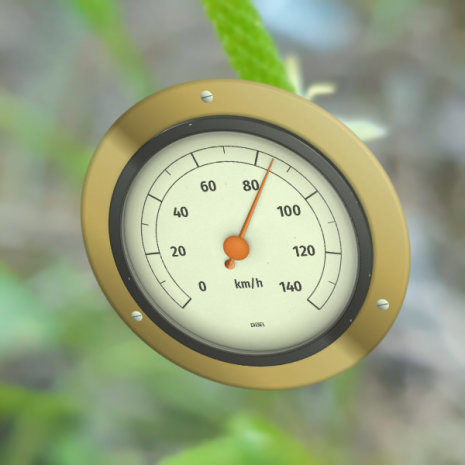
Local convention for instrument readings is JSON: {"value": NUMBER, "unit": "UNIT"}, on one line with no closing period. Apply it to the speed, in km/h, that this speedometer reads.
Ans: {"value": 85, "unit": "km/h"}
